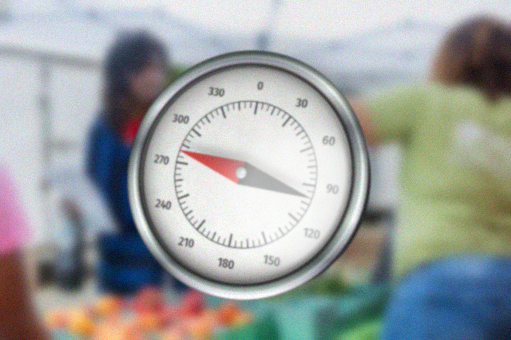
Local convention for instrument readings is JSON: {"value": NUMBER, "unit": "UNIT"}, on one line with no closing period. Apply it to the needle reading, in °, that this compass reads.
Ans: {"value": 280, "unit": "°"}
